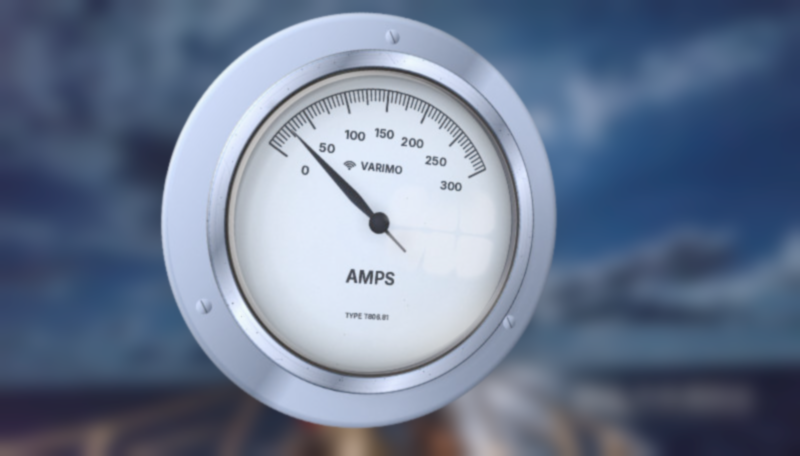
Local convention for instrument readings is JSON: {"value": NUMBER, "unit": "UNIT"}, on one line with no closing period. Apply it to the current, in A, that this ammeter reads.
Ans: {"value": 25, "unit": "A"}
